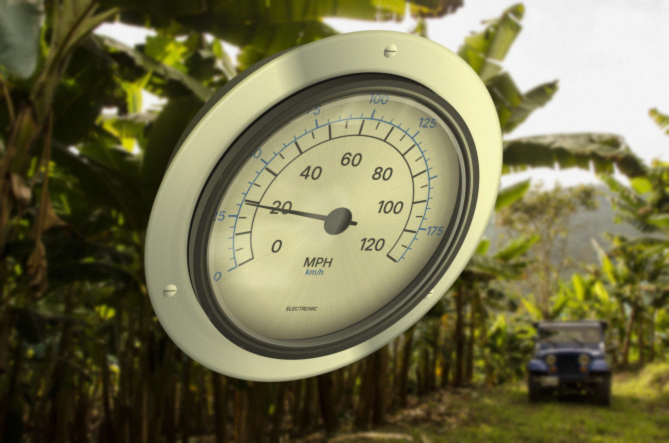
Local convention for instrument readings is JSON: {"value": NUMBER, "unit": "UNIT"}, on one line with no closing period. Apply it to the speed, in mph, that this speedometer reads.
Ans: {"value": 20, "unit": "mph"}
